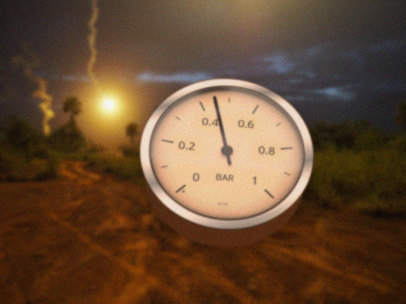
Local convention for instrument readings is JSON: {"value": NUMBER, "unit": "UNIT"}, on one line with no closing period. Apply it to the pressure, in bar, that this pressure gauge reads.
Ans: {"value": 0.45, "unit": "bar"}
